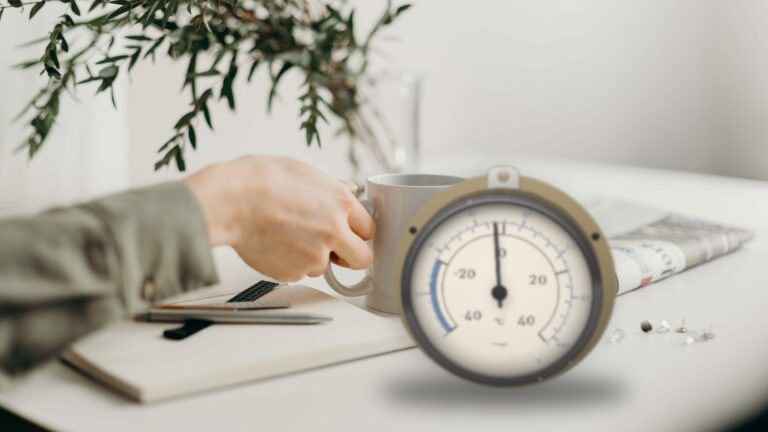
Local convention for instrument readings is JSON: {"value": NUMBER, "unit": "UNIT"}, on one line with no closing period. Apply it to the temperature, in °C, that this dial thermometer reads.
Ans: {"value": -2, "unit": "°C"}
